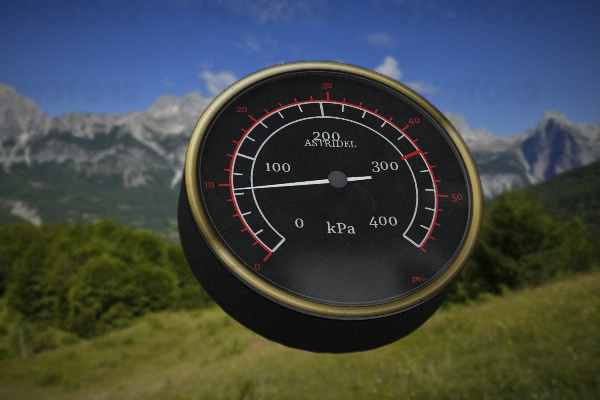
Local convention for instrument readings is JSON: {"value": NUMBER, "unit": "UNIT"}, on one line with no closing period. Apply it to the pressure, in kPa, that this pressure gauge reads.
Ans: {"value": 60, "unit": "kPa"}
